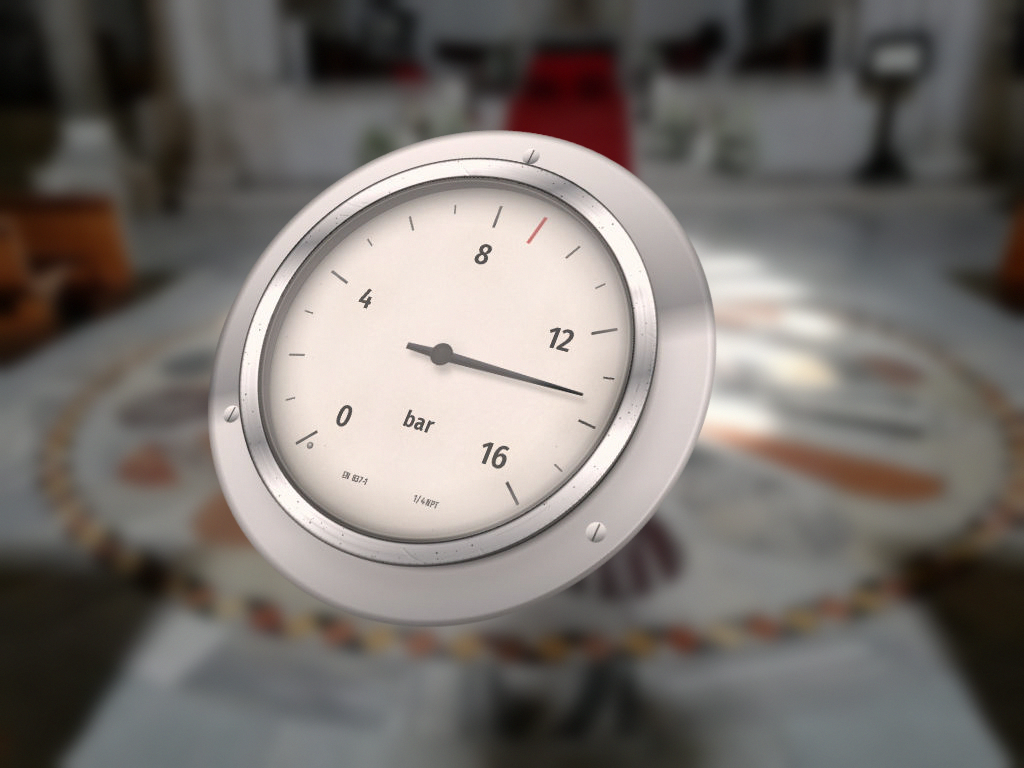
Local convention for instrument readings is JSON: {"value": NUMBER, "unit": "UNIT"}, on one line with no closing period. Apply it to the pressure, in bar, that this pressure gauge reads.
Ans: {"value": 13.5, "unit": "bar"}
